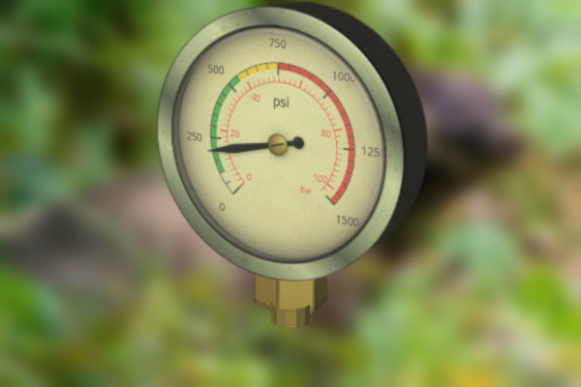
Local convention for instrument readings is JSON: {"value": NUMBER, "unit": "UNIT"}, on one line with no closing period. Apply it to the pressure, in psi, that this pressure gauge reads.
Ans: {"value": 200, "unit": "psi"}
